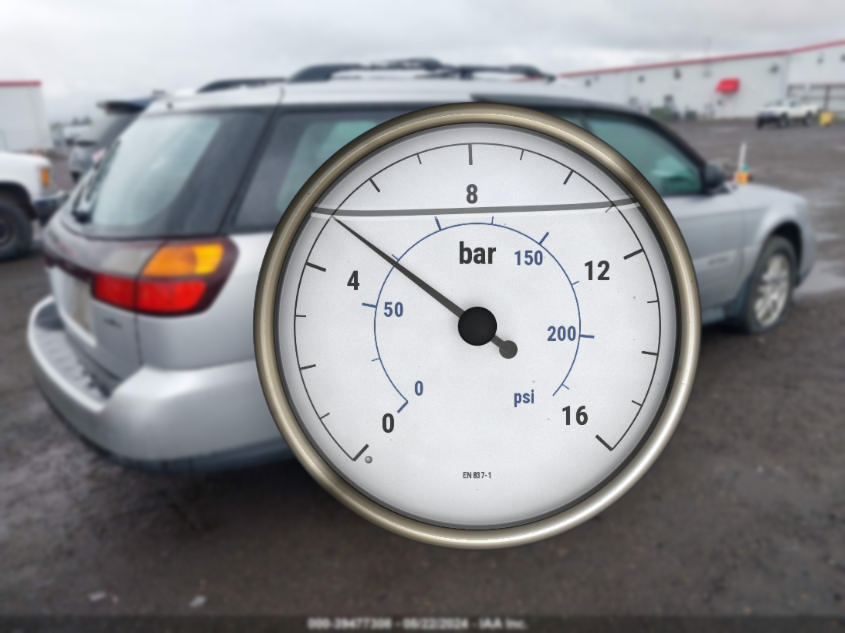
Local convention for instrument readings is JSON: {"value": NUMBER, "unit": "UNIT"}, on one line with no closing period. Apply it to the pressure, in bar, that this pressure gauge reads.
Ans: {"value": 5, "unit": "bar"}
